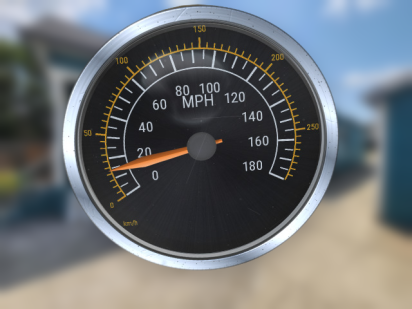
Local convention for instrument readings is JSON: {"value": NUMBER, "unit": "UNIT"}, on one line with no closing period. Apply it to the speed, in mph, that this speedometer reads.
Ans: {"value": 15, "unit": "mph"}
